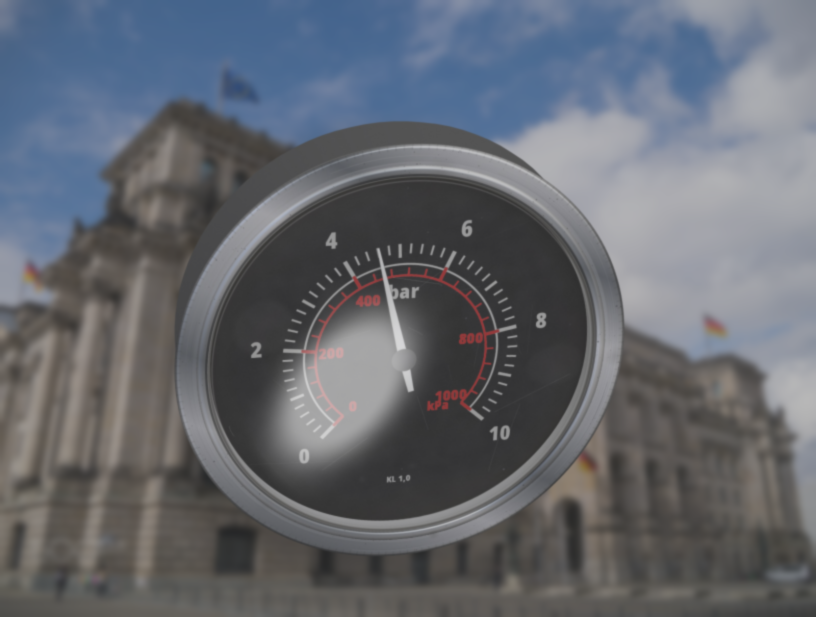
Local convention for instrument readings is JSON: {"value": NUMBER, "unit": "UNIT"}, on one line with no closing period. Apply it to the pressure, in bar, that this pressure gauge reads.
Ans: {"value": 4.6, "unit": "bar"}
